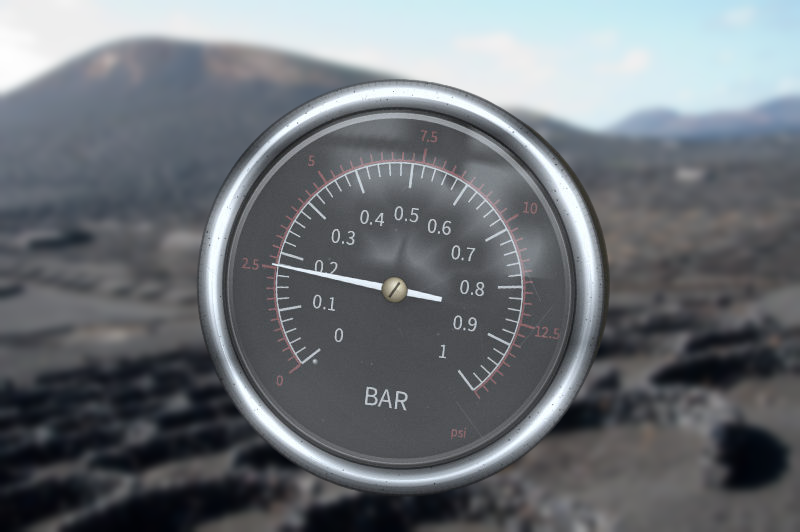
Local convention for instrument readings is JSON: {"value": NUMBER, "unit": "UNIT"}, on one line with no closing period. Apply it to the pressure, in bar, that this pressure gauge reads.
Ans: {"value": 0.18, "unit": "bar"}
